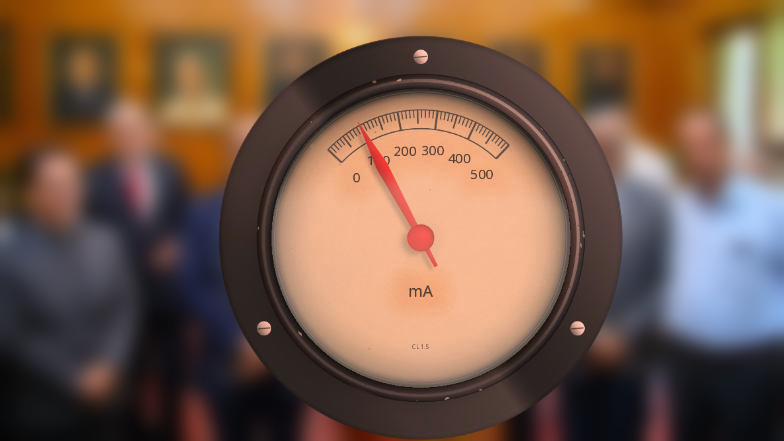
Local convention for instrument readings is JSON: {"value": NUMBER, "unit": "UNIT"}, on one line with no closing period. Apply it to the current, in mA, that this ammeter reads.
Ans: {"value": 100, "unit": "mA"}
